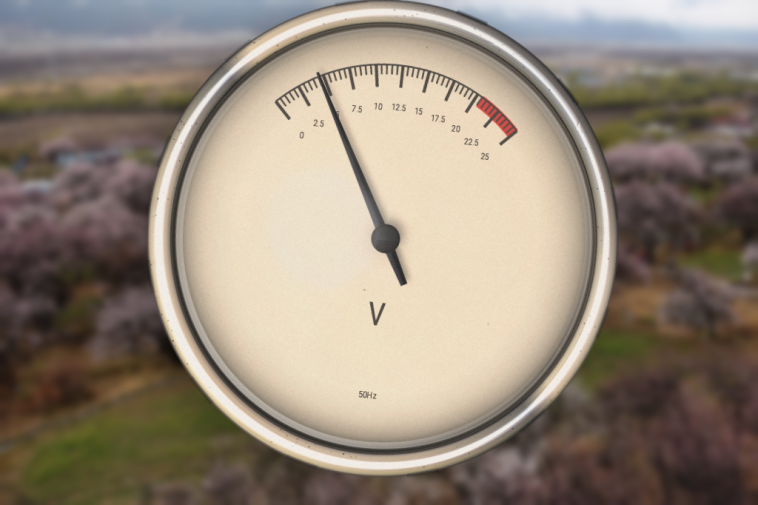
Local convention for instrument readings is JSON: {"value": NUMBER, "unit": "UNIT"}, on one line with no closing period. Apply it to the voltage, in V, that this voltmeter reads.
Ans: {"value": 4.5, "unit": "V"}
